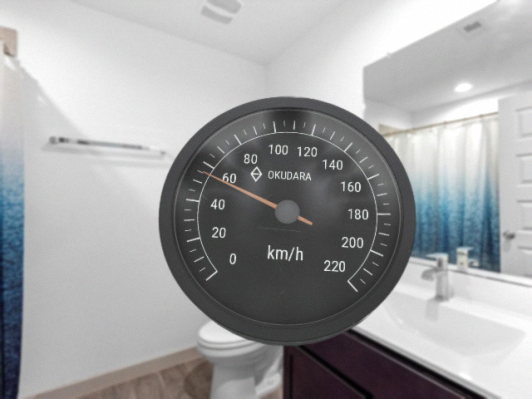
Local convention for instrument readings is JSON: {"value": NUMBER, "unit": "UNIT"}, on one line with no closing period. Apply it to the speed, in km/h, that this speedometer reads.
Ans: {"value": 55, "unit": "km/h"}
